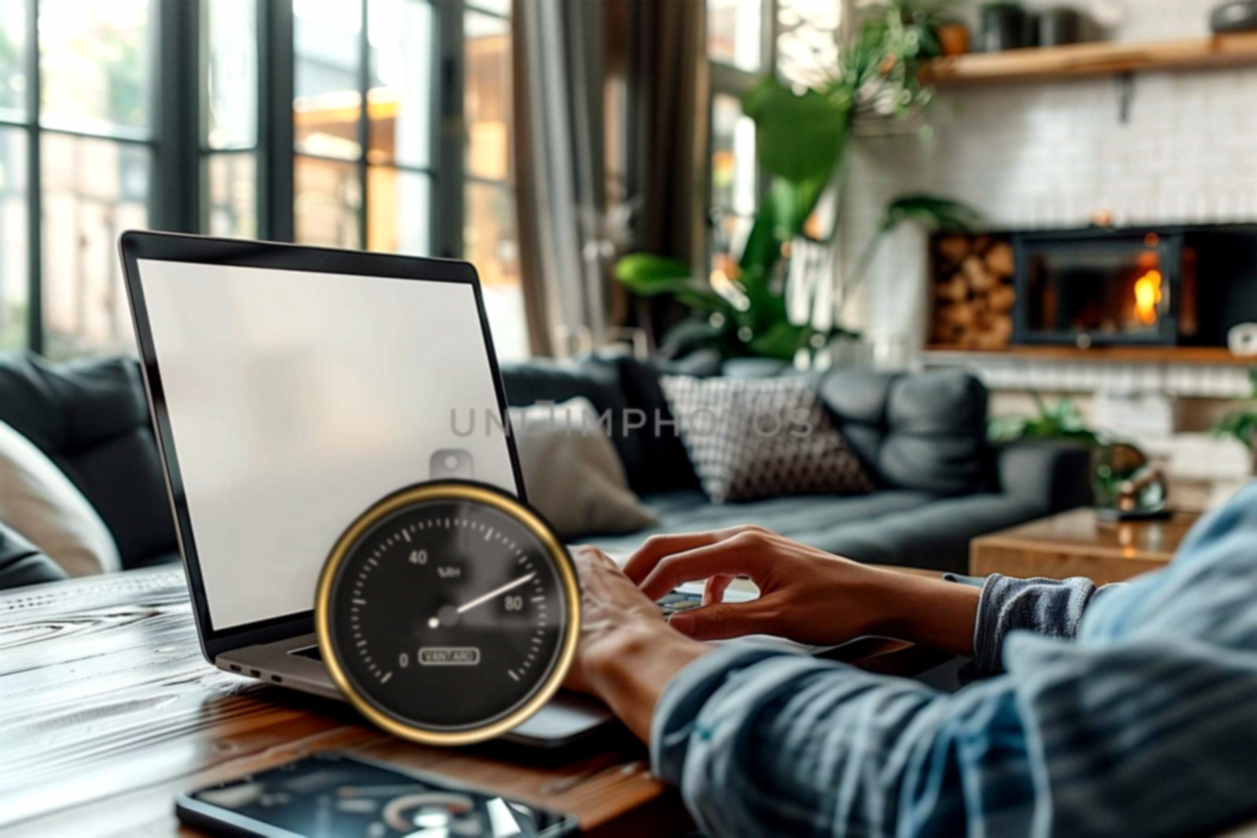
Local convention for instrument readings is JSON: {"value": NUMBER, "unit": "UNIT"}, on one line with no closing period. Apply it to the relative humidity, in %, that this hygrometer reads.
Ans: {"value": 74, "unit": "%"}
